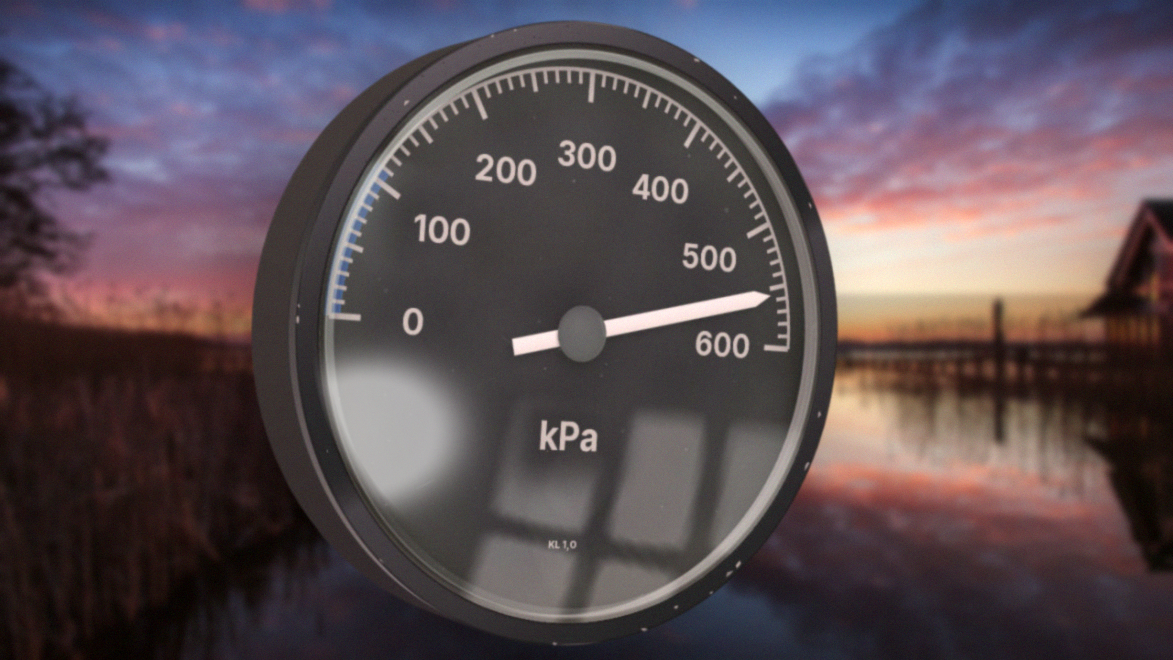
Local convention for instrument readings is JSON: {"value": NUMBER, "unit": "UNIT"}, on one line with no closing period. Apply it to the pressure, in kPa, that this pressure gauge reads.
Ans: {"value": 555, "unit": "kPa"}
